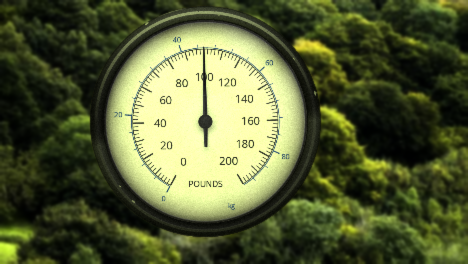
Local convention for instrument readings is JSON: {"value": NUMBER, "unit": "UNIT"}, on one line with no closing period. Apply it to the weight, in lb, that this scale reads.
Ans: {"value": 100, "unit": "lb"}
